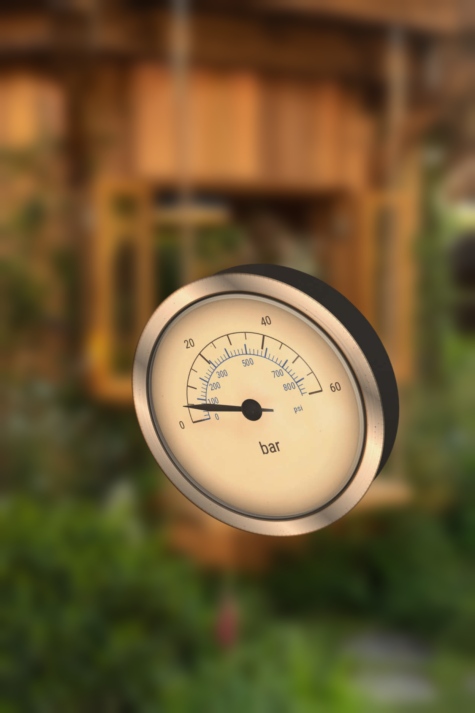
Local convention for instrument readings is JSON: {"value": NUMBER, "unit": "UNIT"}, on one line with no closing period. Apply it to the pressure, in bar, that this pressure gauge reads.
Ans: {"value": 5, "unit": "bar"}
